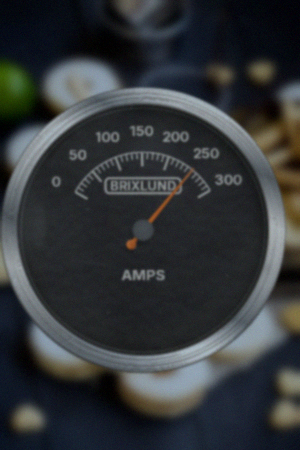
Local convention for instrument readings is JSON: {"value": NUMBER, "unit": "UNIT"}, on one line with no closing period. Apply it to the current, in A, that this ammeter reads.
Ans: {"value": 250, "unit": "A"}
